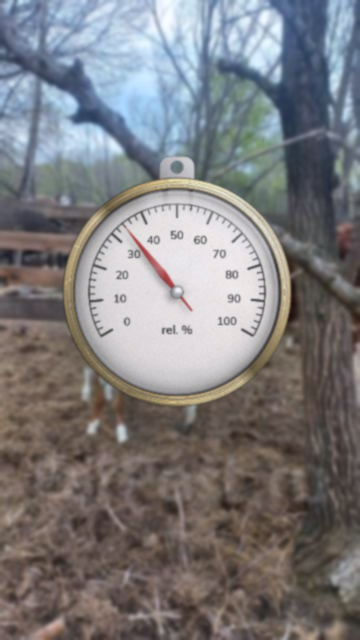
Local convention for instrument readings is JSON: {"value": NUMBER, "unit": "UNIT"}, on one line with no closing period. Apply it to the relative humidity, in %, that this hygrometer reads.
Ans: {"value": 34, "unit": "%"}
